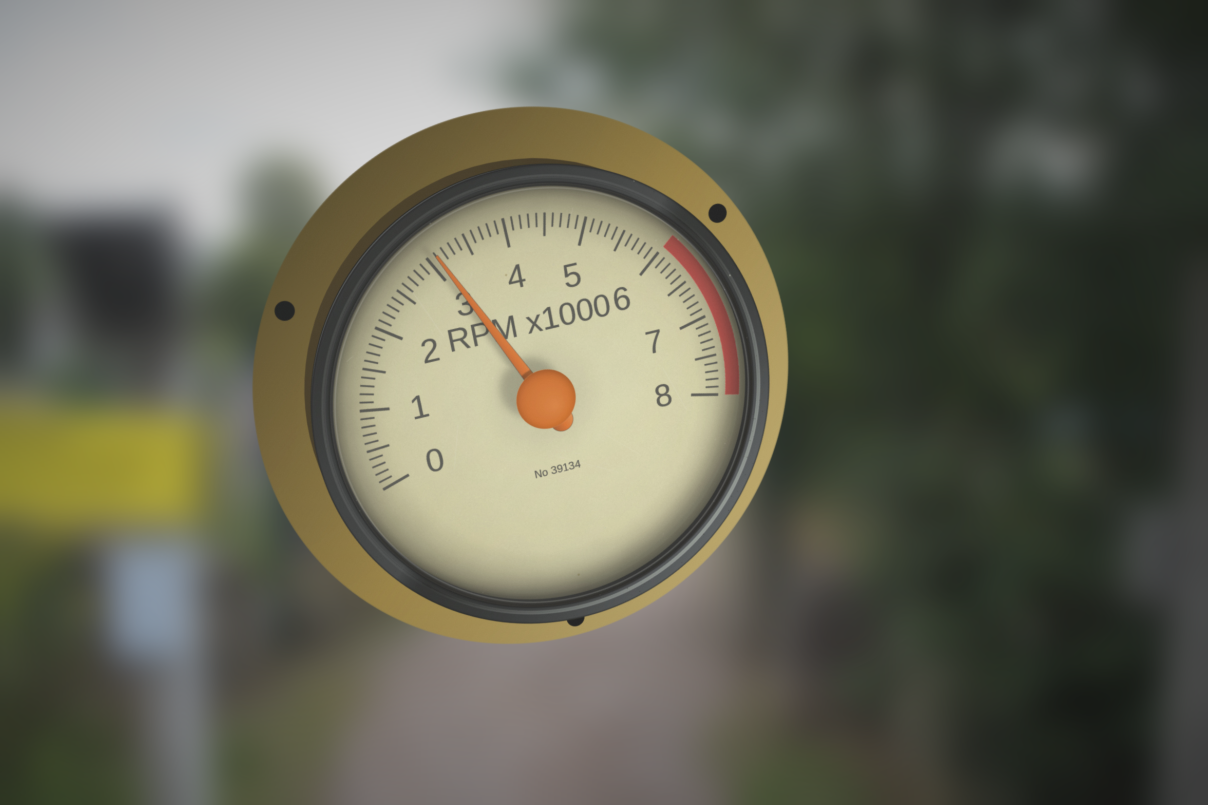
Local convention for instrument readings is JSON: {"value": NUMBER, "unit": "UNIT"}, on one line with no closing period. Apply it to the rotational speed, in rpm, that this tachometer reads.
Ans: {"value": 3100, "unit": "rpm"}
